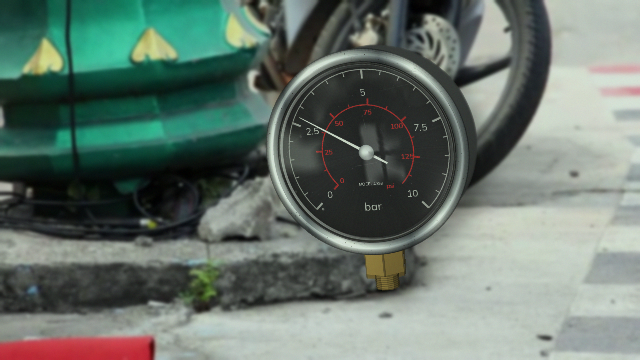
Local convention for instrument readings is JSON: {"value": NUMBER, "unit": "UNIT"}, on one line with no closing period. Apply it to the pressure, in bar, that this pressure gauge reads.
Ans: {"value": 2.75, "unit": "bar"}
